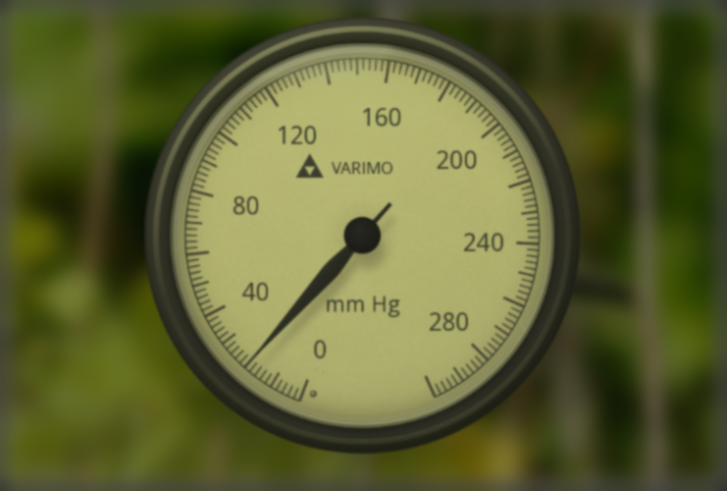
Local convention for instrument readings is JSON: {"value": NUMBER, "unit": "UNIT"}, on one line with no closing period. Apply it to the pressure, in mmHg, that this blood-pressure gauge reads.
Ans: {"value": 20, "unit": "mmHg"}
